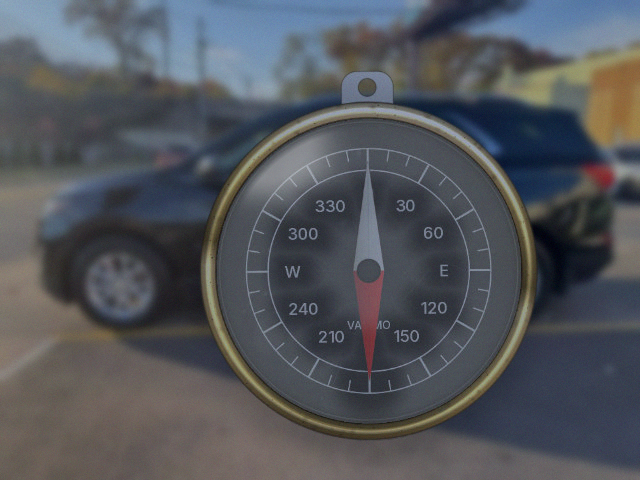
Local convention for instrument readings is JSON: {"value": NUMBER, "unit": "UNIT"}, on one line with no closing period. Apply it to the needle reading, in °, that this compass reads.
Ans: {"value": 180, "unit": "°"}
